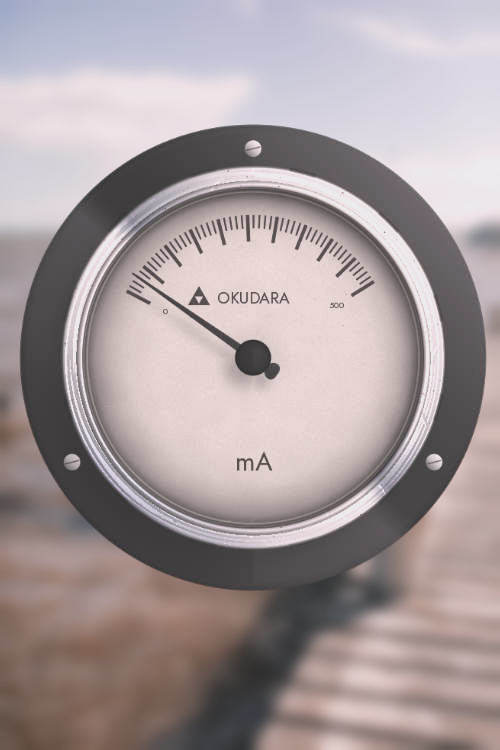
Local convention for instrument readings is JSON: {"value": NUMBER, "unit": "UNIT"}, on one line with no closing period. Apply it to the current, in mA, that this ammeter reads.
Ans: {"value": 30, "unit": "mA"}
